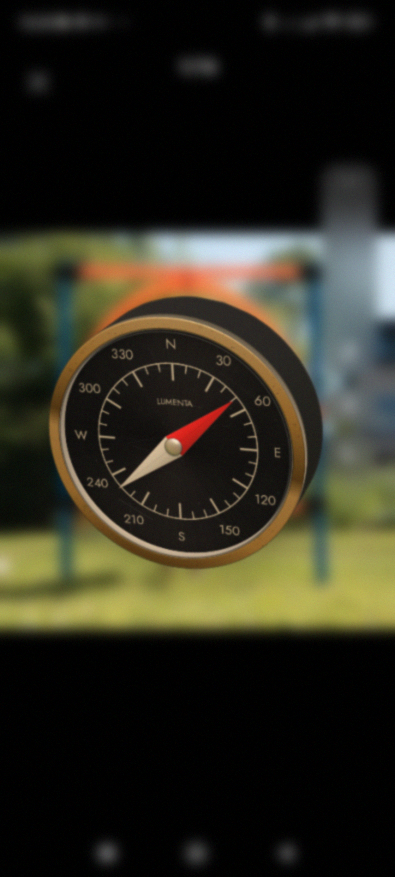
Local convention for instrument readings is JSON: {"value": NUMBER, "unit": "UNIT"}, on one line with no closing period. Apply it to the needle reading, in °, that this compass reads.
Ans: {"value": 50, "unit": "°"}
